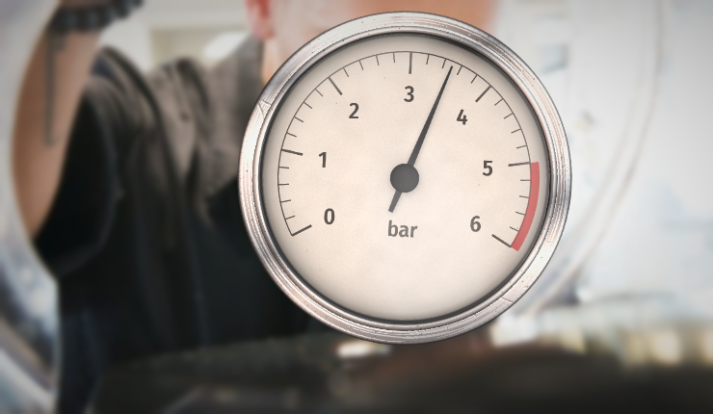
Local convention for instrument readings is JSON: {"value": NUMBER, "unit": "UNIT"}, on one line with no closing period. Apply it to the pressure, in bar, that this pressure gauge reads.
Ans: {"value": 3.5, "unit": "bar"}
